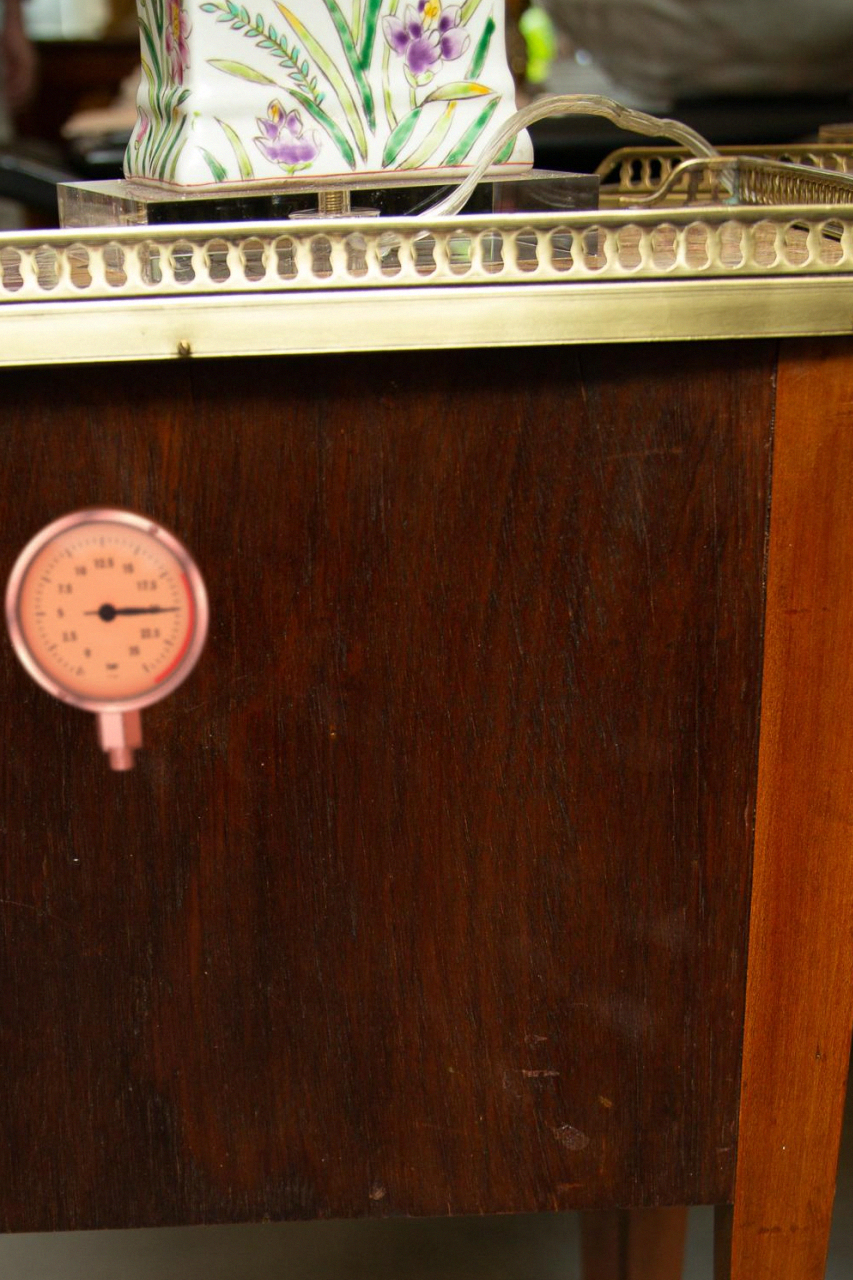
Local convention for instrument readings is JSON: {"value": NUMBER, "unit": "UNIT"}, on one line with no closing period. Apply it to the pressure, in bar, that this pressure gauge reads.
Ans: {"value": 20, "unit": "bar"}
